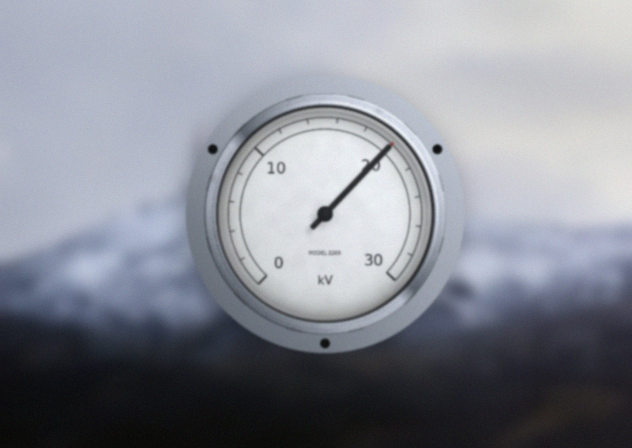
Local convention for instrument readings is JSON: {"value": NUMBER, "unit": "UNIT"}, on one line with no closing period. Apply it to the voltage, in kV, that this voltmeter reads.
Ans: {"value": 20, "unit": "kV"}
